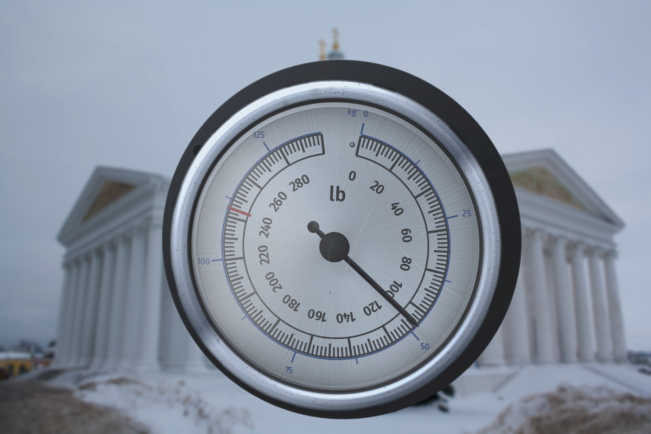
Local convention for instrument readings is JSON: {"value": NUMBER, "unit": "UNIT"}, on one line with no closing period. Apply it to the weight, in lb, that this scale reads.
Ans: {"value": 106, "unit": "lb"}
